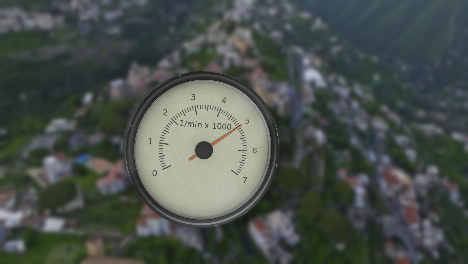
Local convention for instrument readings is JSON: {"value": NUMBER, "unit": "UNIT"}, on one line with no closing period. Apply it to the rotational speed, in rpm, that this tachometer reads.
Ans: {"value": 5000, "unit": "rpm"}
